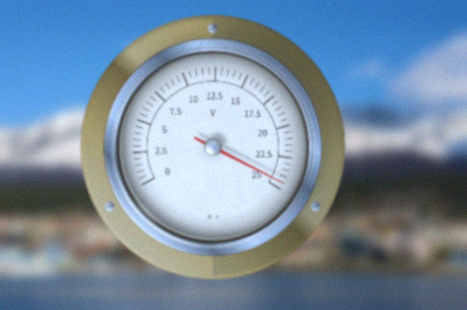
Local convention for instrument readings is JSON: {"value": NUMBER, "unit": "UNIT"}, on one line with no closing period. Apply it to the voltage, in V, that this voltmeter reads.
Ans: {"value": 24.5, "unit": "V"}
